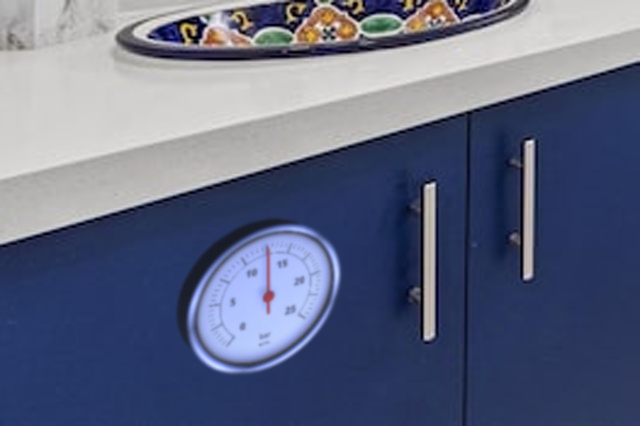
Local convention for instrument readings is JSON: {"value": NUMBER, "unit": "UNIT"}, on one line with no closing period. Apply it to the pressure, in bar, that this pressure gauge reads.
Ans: {"value": 12.5, "unit": "bar"}
